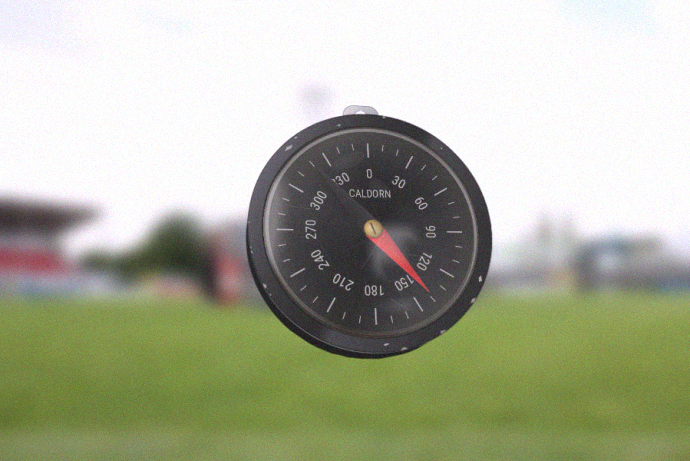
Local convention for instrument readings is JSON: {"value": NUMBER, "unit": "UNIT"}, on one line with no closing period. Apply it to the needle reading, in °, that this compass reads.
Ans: {"value": 140, "unit": "°"}
